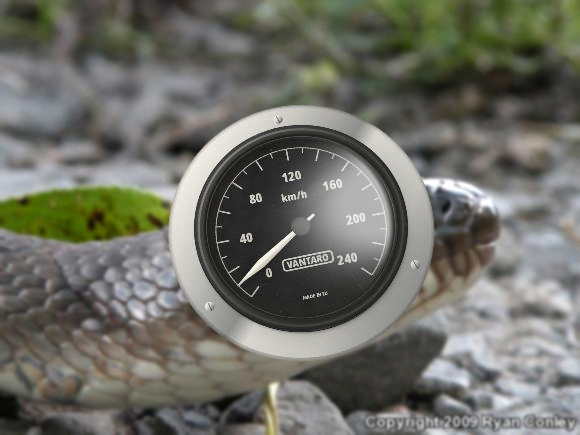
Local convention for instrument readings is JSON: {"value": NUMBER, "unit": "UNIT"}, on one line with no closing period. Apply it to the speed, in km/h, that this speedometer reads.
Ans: {"value": 10, "unit": "km/h"}
